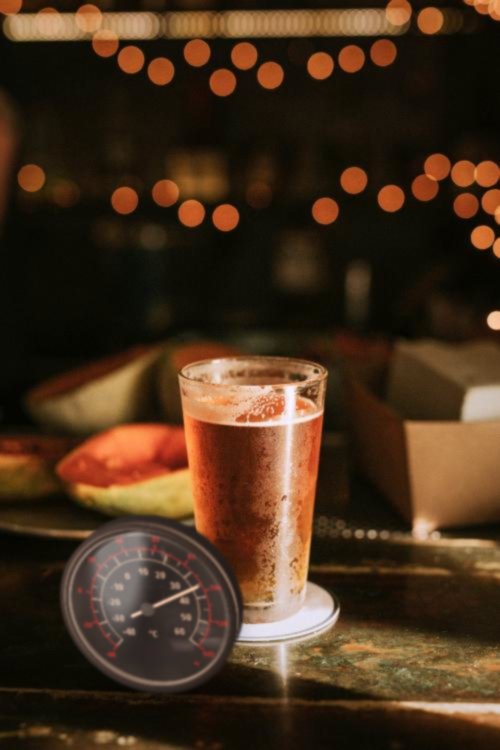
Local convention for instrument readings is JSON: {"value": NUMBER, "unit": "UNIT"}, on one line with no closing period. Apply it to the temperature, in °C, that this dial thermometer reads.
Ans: {"value": 35, "unit": "°C"}
